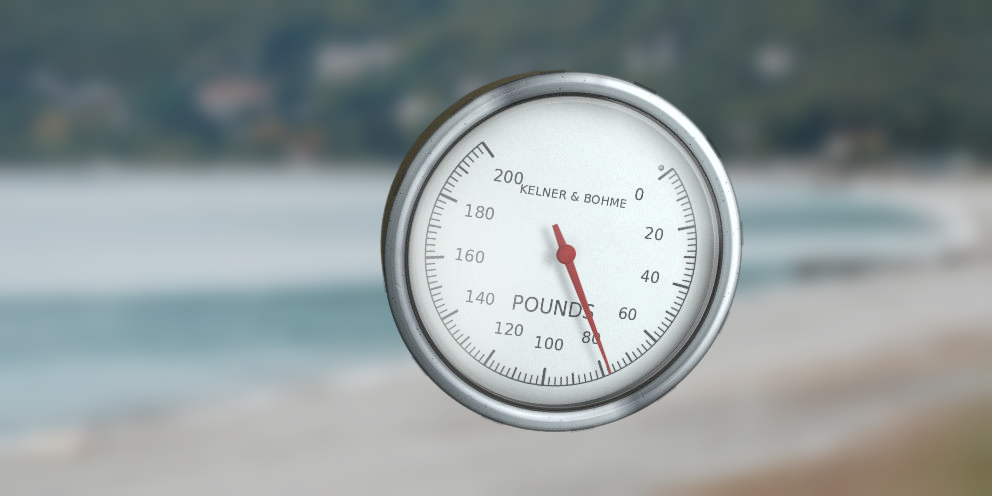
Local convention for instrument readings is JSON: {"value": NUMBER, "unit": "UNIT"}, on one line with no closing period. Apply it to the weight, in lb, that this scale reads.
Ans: {"value": 78, "unit": "lb"}
